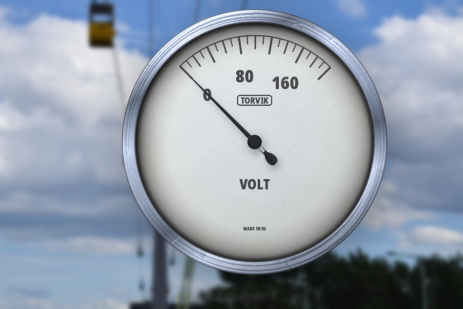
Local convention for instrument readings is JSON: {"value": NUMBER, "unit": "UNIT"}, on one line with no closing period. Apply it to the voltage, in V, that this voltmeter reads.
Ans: {"value": 0, "unit": "V"}
